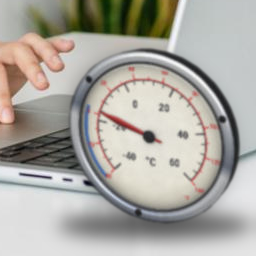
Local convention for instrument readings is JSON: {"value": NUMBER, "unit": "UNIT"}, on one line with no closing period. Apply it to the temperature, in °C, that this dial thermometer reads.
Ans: {"value": -16, "unit": "°C"}
